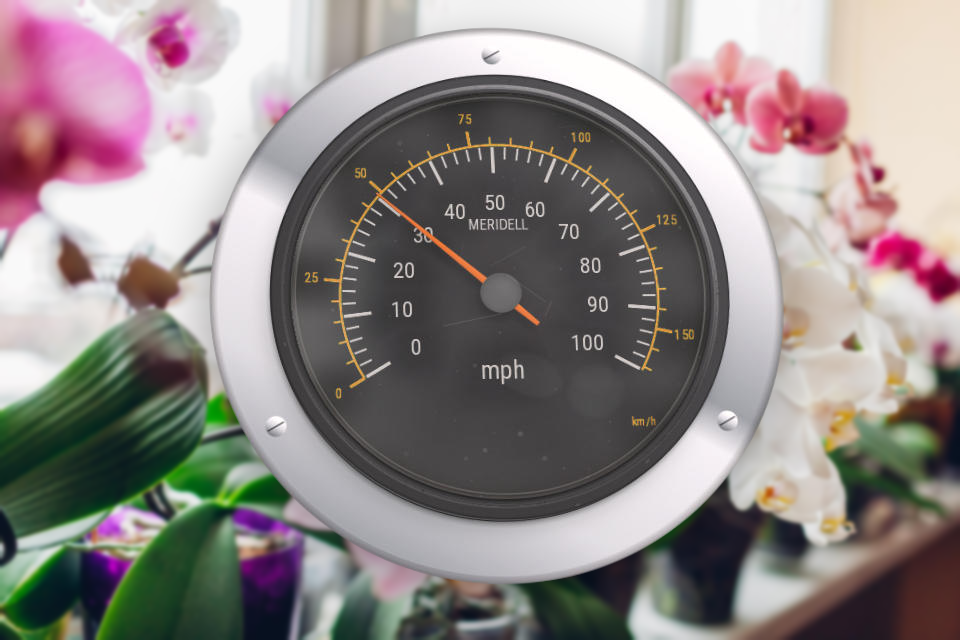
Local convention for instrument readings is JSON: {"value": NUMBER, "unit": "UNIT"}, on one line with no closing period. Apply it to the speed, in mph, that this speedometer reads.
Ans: {"value": 30, "unit": "mph"}
